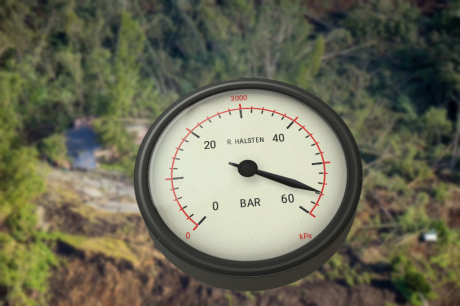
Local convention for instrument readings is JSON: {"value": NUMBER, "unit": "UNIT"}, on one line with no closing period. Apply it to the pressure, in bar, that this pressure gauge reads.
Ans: {"value": 56, "unit": "bar"}
